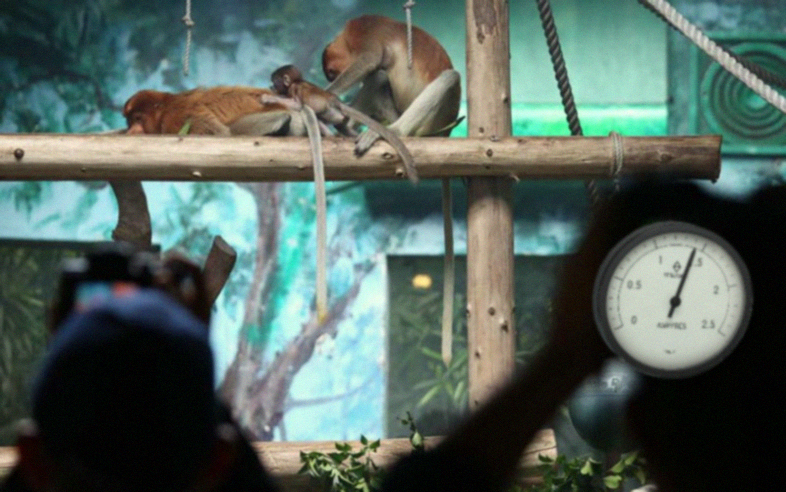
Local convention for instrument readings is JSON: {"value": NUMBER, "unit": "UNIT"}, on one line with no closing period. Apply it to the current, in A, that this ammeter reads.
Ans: {"value": 1.4, "unit": "A"}
